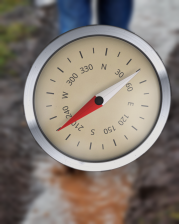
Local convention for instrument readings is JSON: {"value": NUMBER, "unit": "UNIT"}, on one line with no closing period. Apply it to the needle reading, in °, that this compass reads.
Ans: {"value": 225, "unit": "°"}
